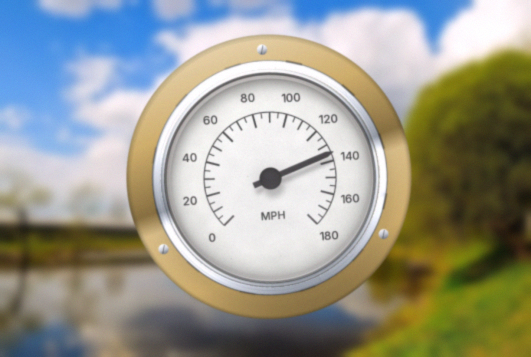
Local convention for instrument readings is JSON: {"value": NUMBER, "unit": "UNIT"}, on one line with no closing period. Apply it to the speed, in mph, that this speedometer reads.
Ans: {"value": 135, "unit": "mph"}
